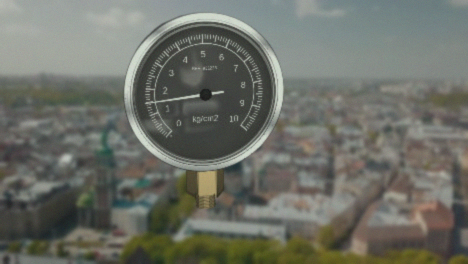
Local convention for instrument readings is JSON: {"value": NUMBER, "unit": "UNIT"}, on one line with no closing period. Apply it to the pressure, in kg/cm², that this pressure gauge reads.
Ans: {"value": 1.5, "unit": "kg/cm²"}
